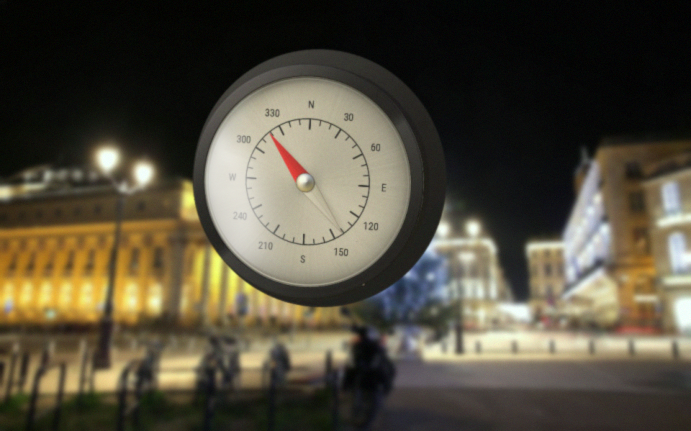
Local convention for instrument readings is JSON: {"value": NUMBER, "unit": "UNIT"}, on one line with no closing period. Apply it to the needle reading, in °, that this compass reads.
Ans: {"value": 320, "unit": "°"}
